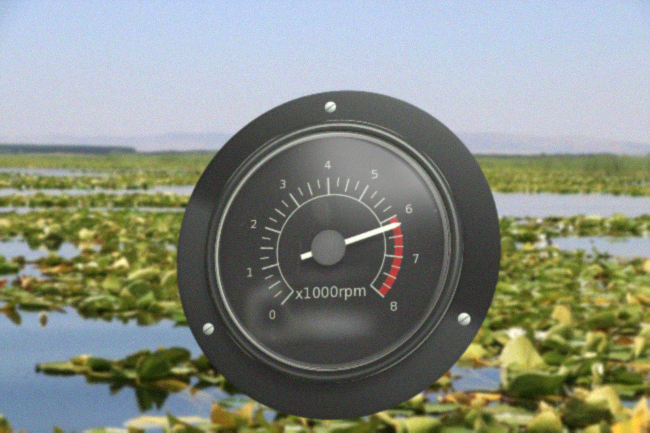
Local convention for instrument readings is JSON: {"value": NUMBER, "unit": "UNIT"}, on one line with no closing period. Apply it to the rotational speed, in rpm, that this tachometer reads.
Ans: {"value": 6250, "unit": "rpm"}
